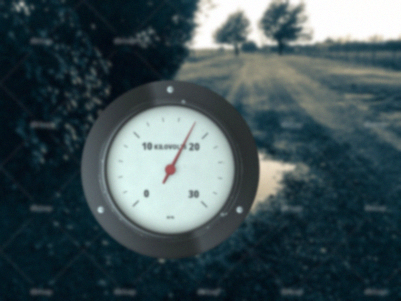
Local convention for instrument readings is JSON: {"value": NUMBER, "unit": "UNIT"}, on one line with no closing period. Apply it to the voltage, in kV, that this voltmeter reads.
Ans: {"value": 18, "unit": "kV"}
